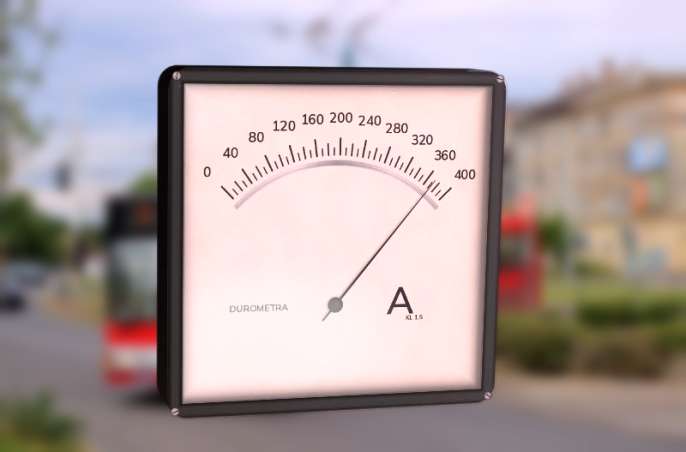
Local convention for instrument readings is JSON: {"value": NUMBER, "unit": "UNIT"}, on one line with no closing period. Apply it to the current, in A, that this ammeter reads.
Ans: {"value": 370, "unit": "A"}
